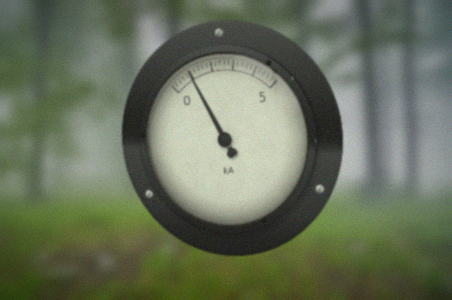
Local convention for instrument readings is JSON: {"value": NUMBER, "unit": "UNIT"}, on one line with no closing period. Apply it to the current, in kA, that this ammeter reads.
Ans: {"value": 1, "unit": "kA"}
